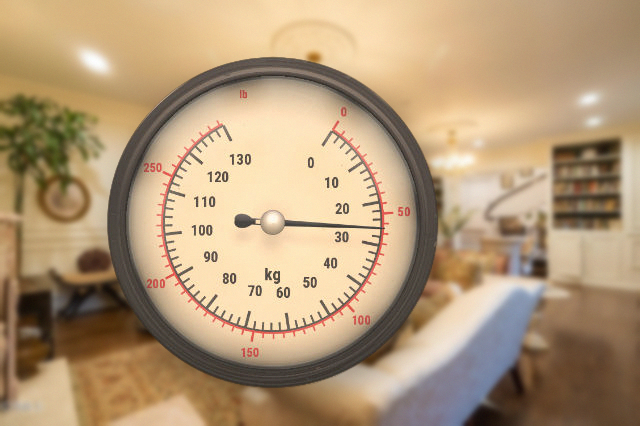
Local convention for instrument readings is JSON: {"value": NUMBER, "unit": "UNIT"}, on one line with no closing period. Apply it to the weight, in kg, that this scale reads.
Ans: {"value": 26, "unit": "kg"}
